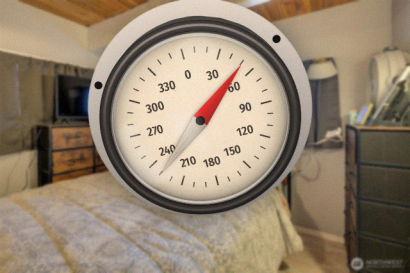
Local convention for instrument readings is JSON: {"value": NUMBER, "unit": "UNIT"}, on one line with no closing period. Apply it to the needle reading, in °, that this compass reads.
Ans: {"value": 50, "unit": "°"}
